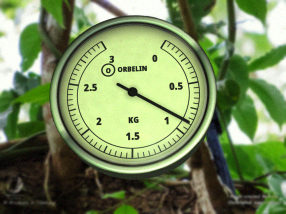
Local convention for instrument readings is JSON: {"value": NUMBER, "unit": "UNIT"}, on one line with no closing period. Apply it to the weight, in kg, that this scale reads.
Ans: {"value": 0.9, "unit": "kg"}
